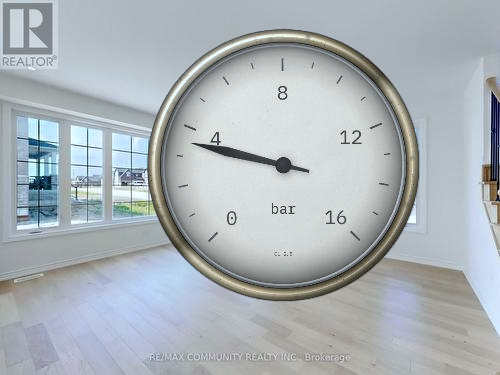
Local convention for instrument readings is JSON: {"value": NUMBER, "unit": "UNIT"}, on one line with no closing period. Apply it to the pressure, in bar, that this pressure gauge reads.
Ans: {"value": 3.5, "unit": "bar"}
